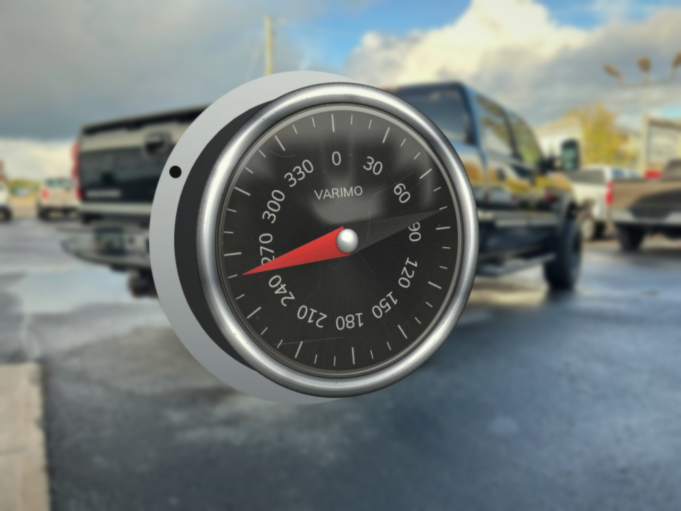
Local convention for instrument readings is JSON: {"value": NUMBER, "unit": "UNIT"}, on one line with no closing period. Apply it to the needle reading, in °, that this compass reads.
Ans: {"value": 260, "unit": "°"}
